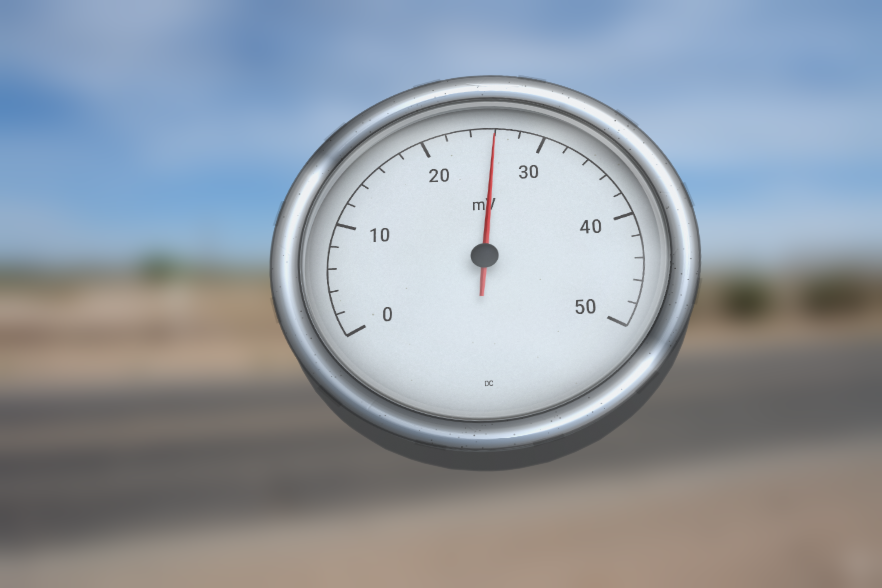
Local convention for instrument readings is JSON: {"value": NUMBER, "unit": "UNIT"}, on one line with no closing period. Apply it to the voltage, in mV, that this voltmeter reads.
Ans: {"value": 26, "unit": "mV"}
